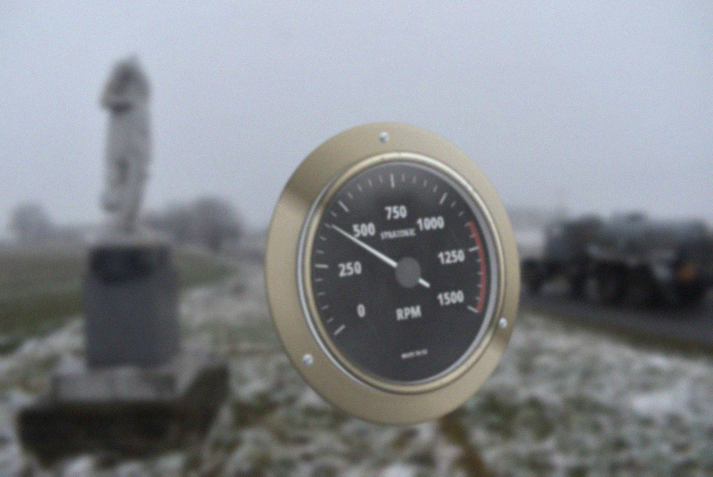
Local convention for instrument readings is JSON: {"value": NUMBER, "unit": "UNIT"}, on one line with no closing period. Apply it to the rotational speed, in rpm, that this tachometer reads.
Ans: {"value": 400, "unit": "rpm"}
